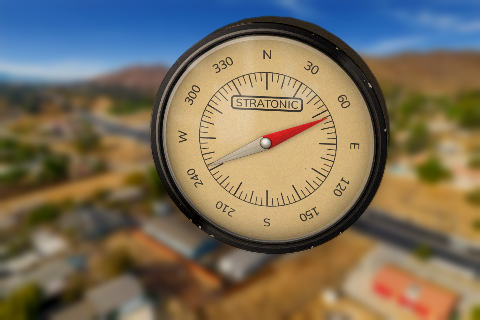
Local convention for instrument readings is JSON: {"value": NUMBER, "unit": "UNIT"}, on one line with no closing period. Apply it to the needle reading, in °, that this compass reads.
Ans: {"value": 65, "unit": "°"}
